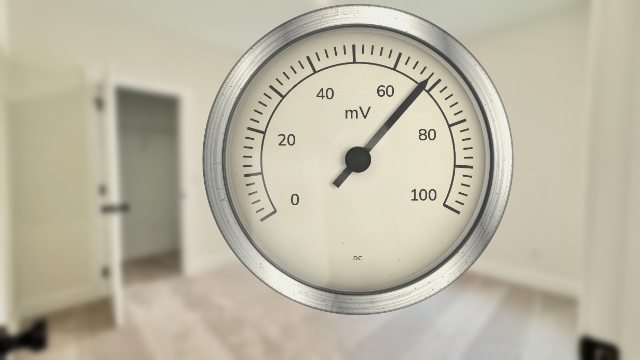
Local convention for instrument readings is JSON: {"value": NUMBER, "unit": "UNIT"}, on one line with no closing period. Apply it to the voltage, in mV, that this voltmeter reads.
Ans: {"value": 68, "unit": "mV"}
